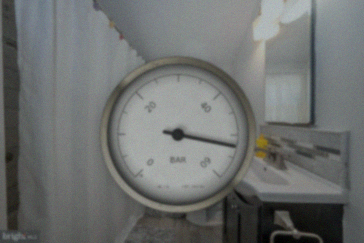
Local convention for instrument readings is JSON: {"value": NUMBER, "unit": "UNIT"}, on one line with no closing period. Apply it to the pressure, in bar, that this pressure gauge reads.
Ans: {"value": 52.5, "unit": "bar"}
